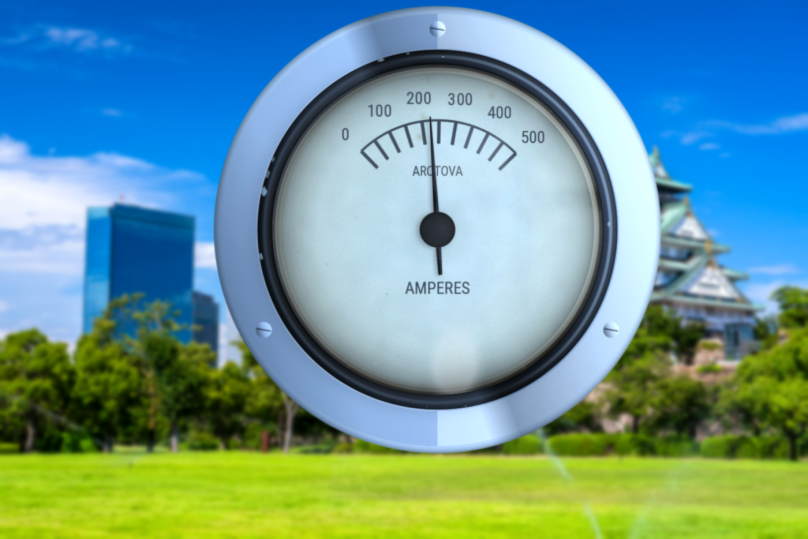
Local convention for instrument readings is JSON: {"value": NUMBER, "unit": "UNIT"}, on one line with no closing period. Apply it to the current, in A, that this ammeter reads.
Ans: {"value": 225, "unit": "A"}
